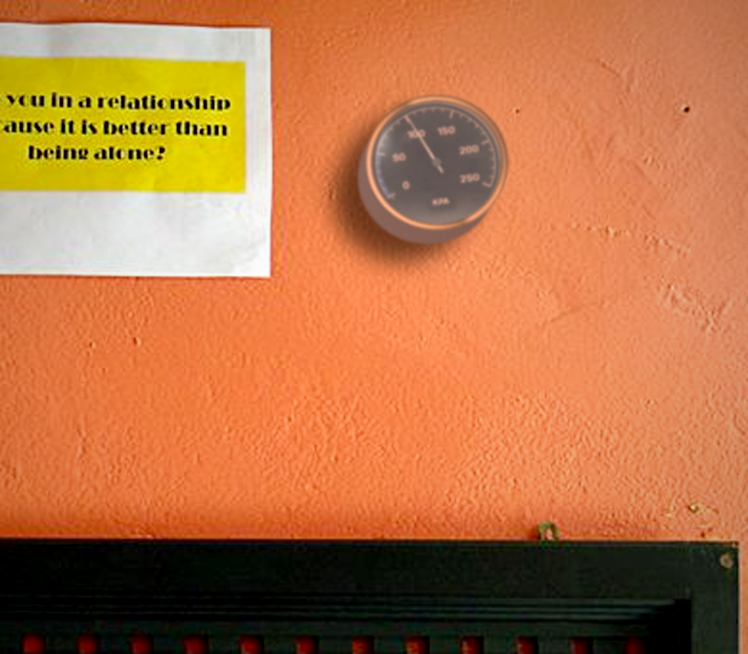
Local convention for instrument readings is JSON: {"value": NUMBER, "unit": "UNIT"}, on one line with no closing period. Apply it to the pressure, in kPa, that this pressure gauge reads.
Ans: {"value": 100, "unit": "kPa"}
